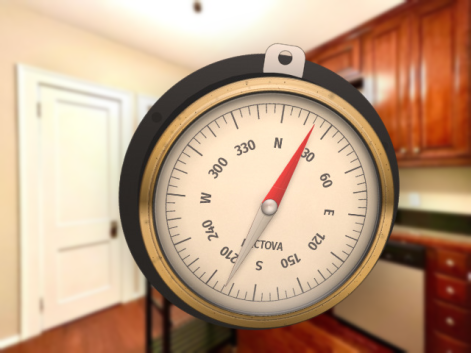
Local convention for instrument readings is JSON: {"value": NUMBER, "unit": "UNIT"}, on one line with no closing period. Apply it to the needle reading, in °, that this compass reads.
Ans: {"value": 20, "unit": "°"}
